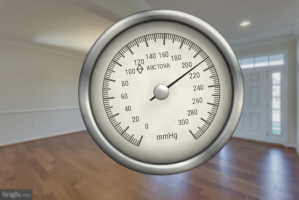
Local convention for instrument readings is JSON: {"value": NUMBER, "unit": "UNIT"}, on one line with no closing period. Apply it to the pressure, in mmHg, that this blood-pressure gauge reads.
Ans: {"value": 210, "unit": "mmHg"}
